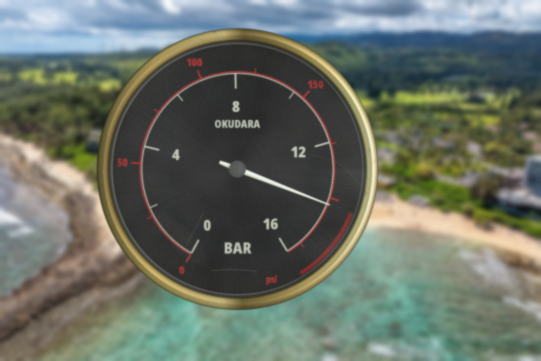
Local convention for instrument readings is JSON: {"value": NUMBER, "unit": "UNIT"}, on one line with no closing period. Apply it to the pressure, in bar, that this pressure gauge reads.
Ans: {"value": 14, "unit": "bar"}
